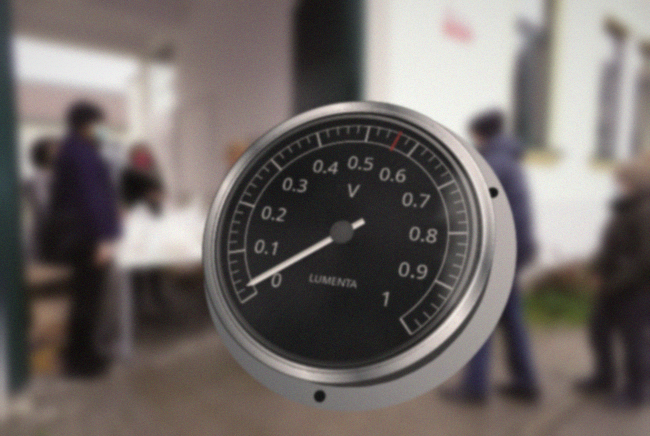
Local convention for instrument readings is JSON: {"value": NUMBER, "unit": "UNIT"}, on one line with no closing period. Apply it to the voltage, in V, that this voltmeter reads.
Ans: {"value": 0.02, "unit": "V"}
